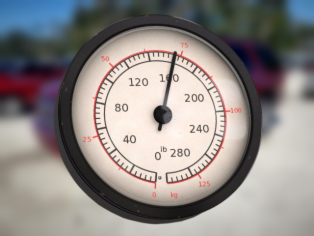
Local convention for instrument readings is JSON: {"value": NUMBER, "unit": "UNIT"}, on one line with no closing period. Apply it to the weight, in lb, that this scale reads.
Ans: {"value": 160, "unit": "lb"}
